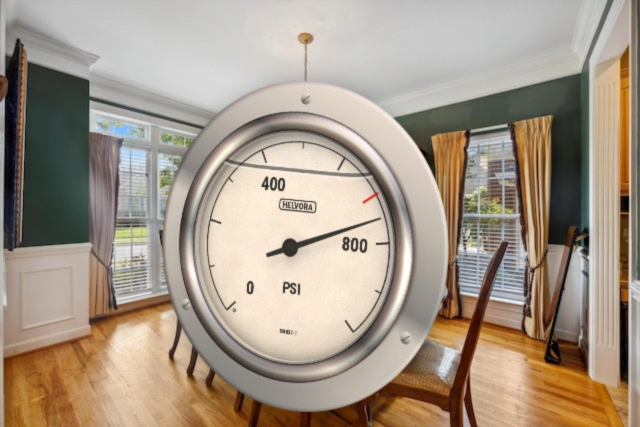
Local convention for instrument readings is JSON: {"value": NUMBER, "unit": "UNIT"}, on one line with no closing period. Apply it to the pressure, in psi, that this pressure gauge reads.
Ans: {"value": 750, "unit": "psi"}
